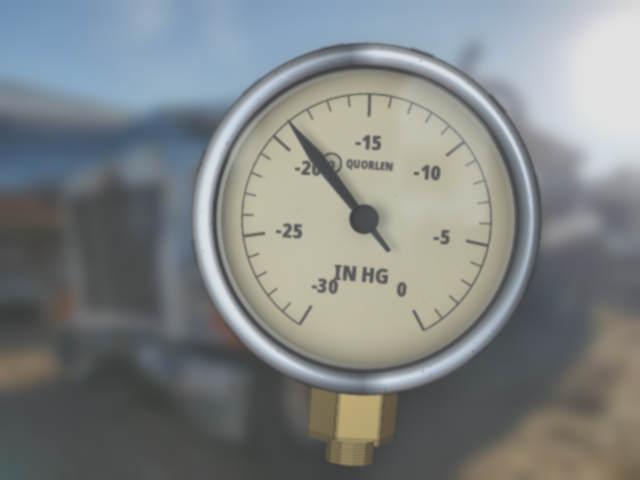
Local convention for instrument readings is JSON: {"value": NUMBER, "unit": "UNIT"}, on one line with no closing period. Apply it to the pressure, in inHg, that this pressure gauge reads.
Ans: {"value": -19, "unit": "inHg"}
